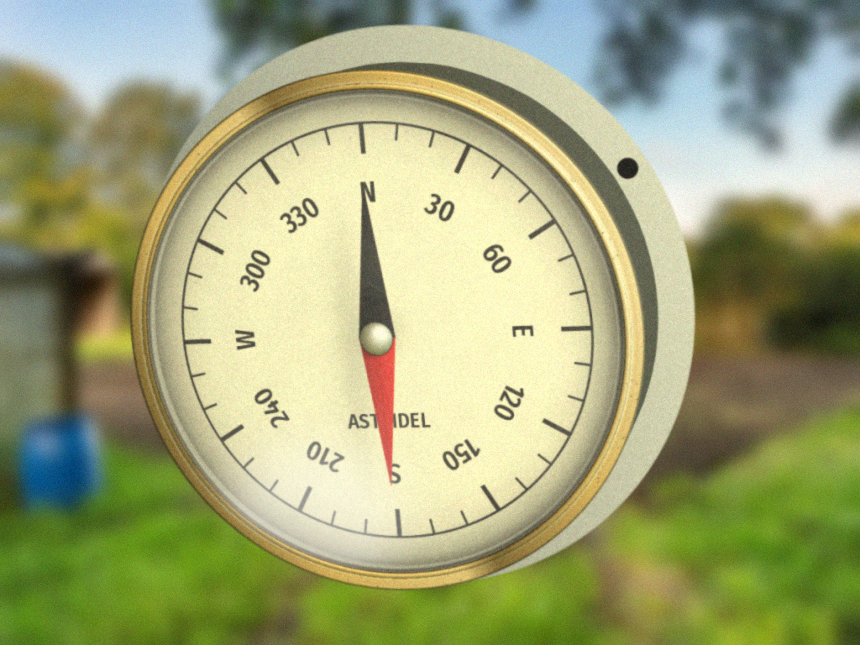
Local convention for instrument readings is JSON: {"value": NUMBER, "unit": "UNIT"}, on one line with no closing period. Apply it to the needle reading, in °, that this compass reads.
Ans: {"value": 180, "unit": "°"}
